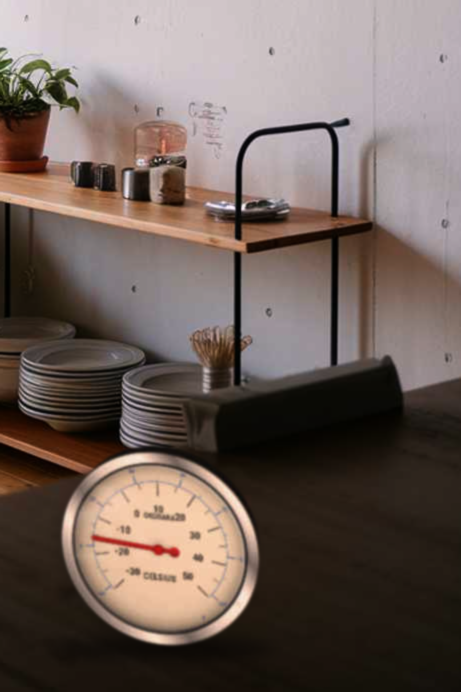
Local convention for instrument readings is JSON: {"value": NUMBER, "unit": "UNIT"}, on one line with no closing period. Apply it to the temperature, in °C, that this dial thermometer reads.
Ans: {"value": -15, "unit": "°C"}
